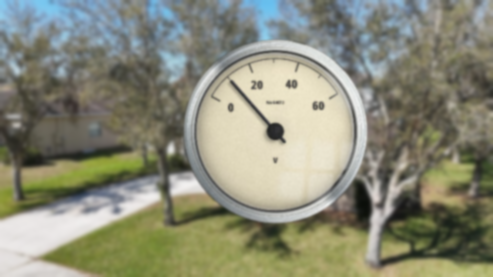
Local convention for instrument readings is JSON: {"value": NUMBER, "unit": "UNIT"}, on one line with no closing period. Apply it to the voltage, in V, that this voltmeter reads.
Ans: {"value": 10, "unit": "V"}
